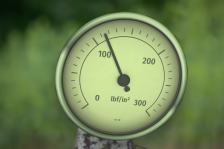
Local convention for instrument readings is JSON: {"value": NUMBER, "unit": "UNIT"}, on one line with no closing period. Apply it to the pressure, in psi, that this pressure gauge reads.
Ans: {"value": 115, "unit": "psi"}
